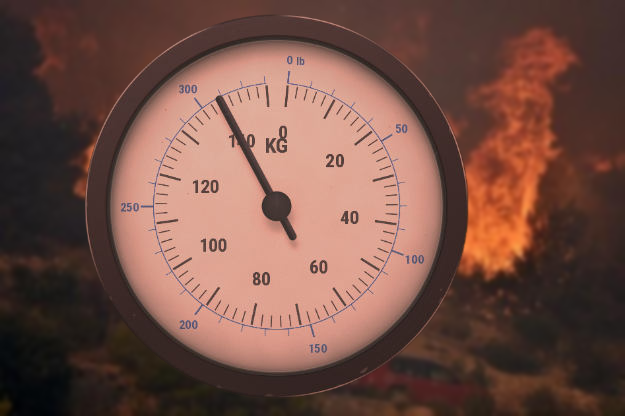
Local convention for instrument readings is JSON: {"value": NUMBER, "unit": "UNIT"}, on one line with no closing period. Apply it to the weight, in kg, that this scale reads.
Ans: {"value": 140, "unit": "kg"}
